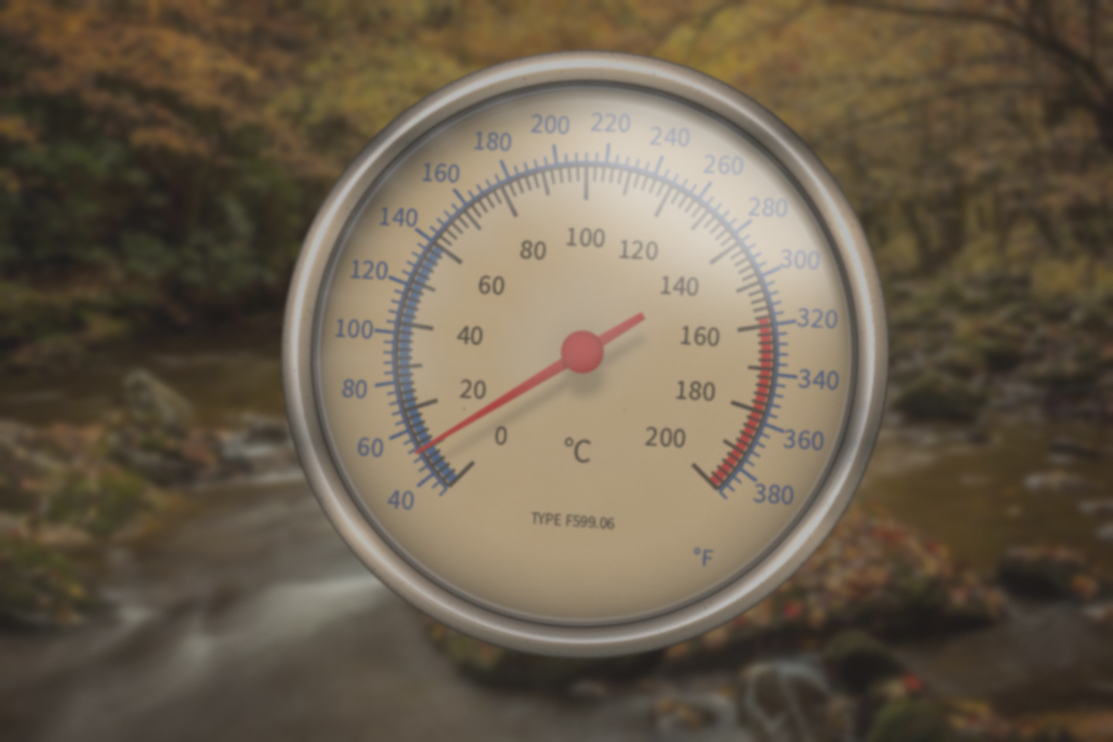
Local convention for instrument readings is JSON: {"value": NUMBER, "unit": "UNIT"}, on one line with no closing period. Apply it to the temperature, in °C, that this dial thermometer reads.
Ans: {"value": 10, "unit": "°C"}
